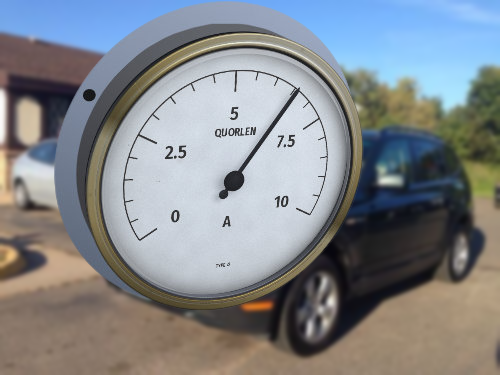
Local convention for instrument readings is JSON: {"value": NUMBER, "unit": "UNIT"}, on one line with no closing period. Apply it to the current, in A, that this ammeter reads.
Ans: {"value": 6.5, "unit": "A"}
